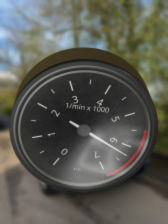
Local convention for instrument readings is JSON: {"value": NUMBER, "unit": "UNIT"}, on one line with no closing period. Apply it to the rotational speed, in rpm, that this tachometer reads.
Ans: {"value": 6250, "unit": "rpm"}
